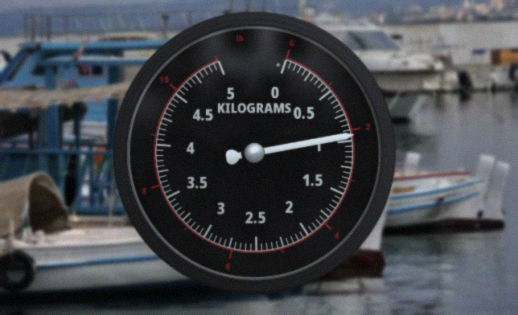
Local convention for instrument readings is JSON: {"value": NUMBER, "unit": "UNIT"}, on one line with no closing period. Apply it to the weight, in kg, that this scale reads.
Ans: {"value": 0.95, "unit": "kg"}
